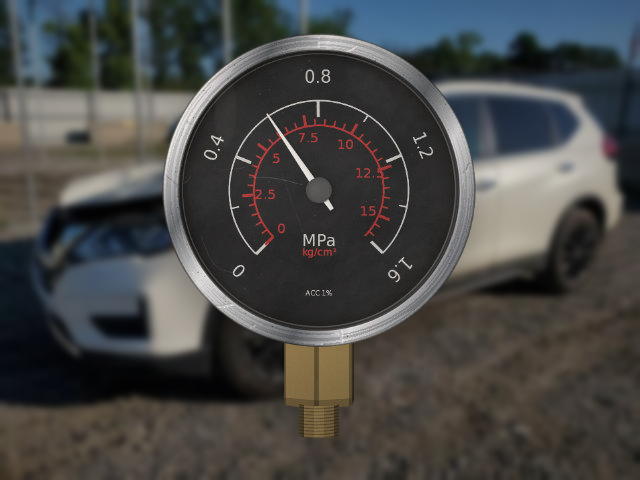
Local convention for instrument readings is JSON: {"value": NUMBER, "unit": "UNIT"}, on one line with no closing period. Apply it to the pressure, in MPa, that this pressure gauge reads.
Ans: {"value": 0.6, "unit": "MPa"}
